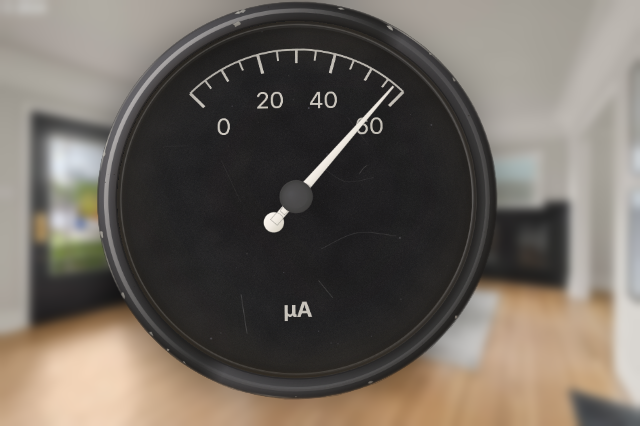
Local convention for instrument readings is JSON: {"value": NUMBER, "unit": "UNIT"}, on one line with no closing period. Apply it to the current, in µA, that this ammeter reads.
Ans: {"value": 57.5, "unit": "µA"}
